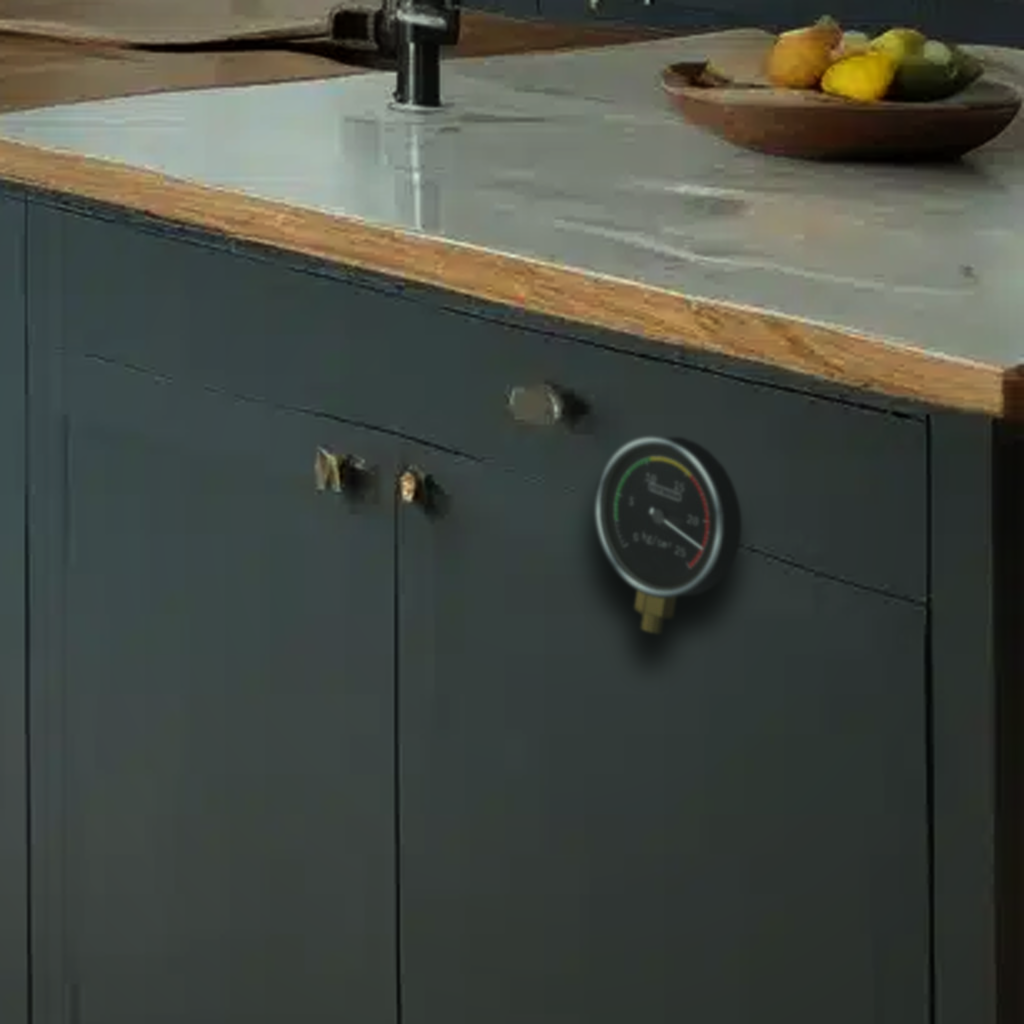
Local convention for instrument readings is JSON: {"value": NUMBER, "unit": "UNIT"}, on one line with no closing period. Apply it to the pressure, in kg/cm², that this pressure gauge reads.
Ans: {"value": 22.5, "unit": "kg/cm²"}
